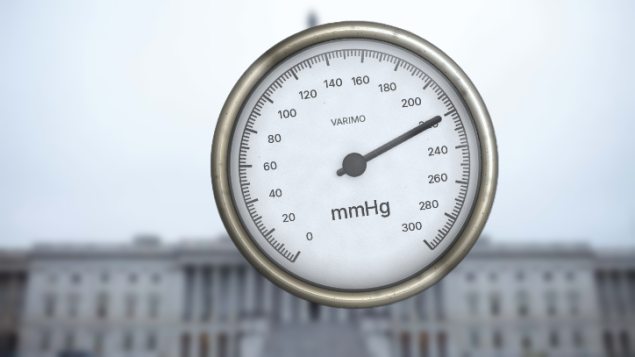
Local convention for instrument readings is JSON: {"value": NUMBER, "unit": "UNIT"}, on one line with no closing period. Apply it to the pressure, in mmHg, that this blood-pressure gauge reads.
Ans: {"value": 220, "unit": "mmHg"}
